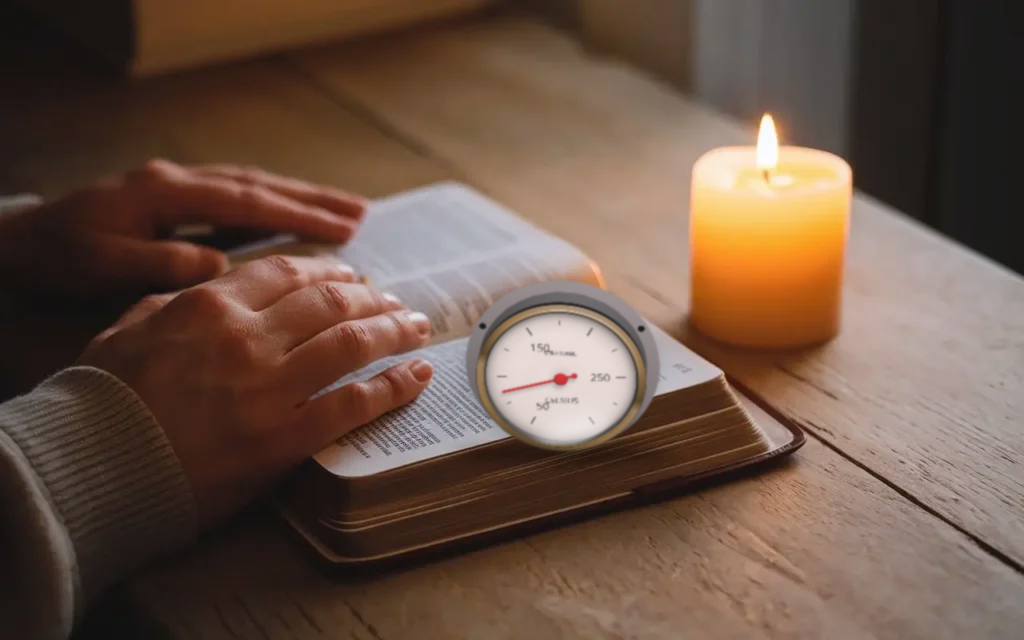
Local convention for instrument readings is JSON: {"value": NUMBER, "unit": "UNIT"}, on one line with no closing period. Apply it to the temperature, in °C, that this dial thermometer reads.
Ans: {"value": 87.5, "unit": "°C"}
